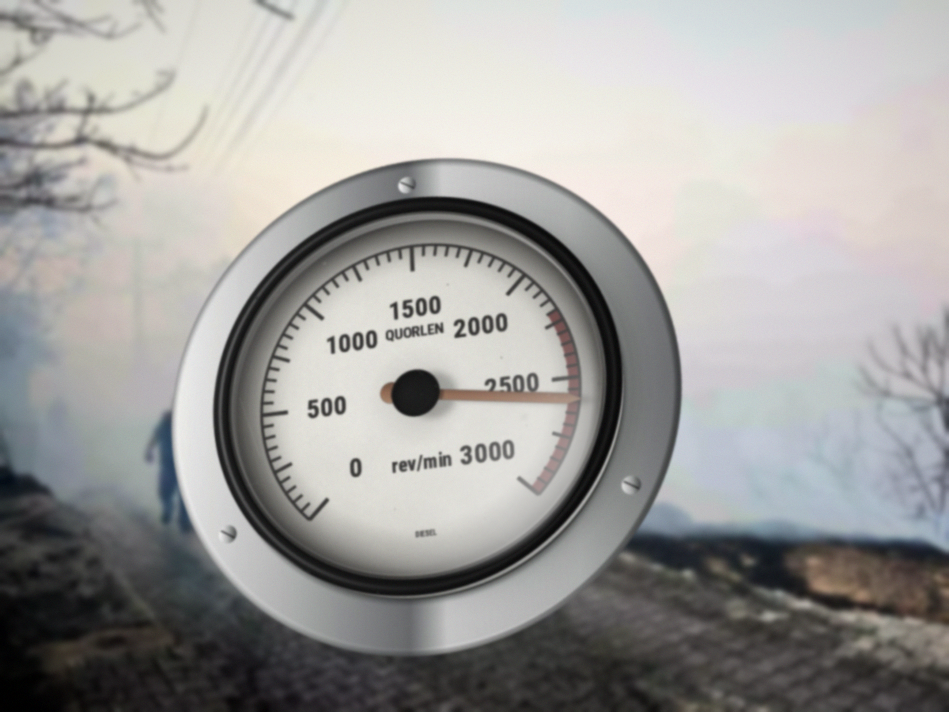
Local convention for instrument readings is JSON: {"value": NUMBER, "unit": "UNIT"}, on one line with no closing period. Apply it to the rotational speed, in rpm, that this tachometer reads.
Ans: {"value": 2600, "unit": "rpm"}
